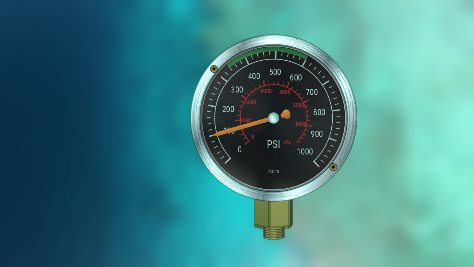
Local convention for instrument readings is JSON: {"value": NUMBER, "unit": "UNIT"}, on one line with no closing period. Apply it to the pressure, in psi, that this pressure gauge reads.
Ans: {"value": 100, "unit": "psi"}
